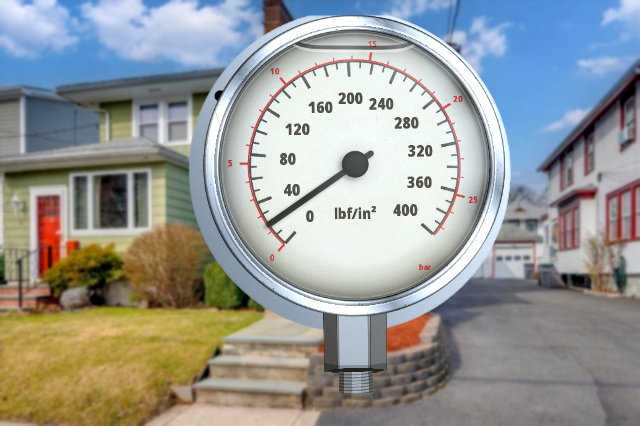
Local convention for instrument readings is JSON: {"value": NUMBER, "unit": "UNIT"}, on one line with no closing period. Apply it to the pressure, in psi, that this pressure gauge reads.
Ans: {"value": 20, "unit": "psi"}
